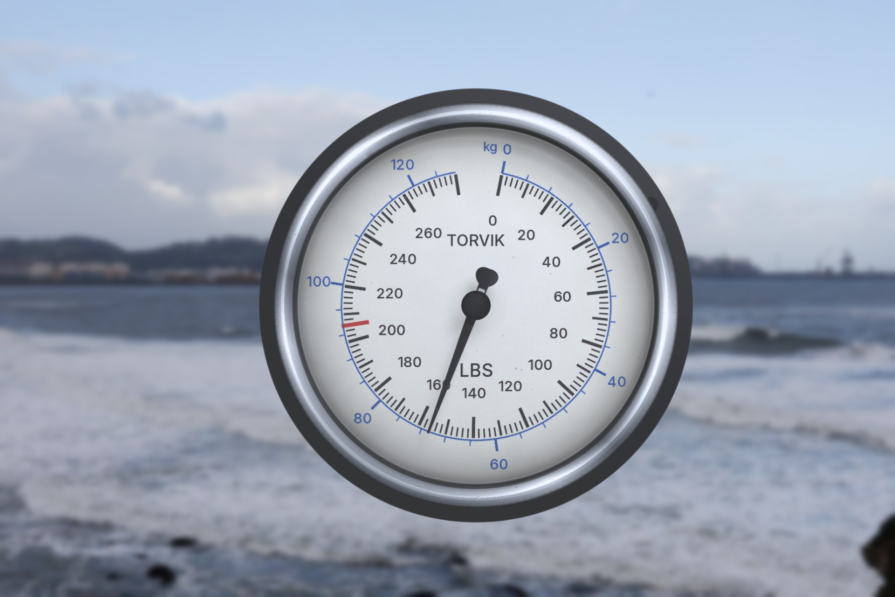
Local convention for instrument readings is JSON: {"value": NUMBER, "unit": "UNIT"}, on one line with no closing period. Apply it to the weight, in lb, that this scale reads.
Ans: {"value": 156, "unit": "lb"}
